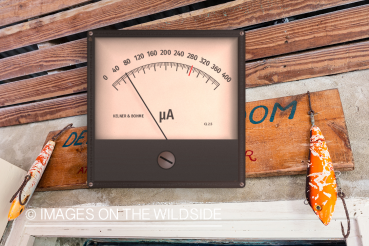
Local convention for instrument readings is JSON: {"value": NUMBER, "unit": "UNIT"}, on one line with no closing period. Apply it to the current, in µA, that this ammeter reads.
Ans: {"value": 60, "unit": "µA"}
